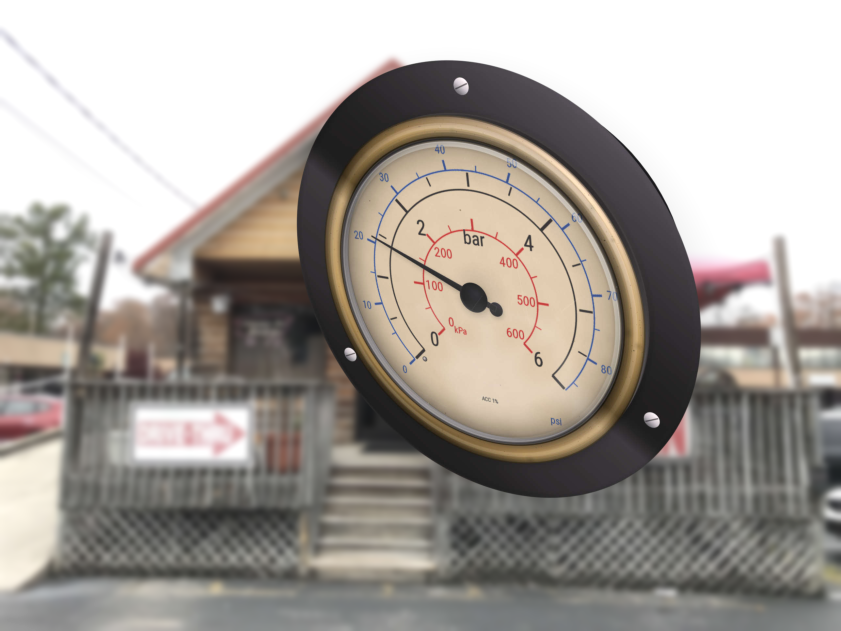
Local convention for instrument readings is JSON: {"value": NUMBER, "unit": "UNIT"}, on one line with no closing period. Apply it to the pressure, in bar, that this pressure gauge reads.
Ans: {"value": 1.5, "unit": "bar"}
